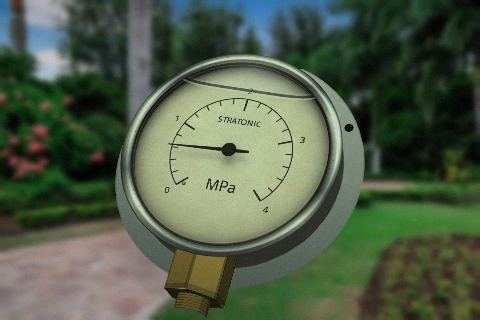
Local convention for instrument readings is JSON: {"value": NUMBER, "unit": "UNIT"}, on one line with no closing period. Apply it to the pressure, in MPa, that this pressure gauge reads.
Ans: {"value": 0.6, "unit": "MPa"}
